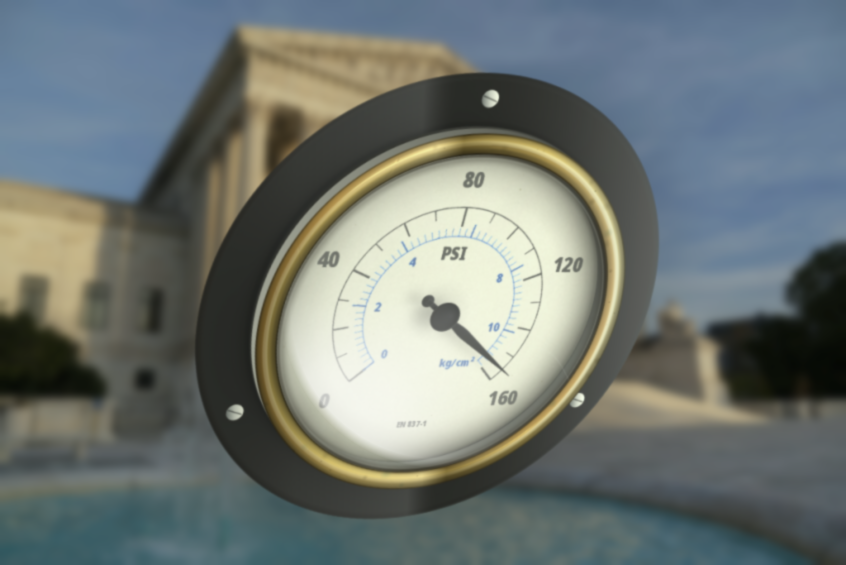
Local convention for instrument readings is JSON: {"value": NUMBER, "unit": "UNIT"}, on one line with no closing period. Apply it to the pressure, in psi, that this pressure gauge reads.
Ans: {"value": 155, "unit": "psi"}
